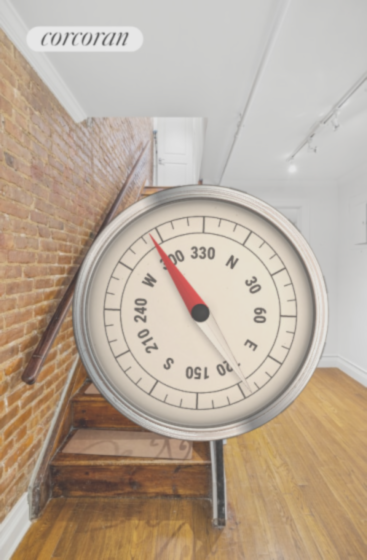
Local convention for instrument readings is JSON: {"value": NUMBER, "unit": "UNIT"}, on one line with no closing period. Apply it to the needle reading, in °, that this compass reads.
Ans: {"value": 295, "unit": "°"}
